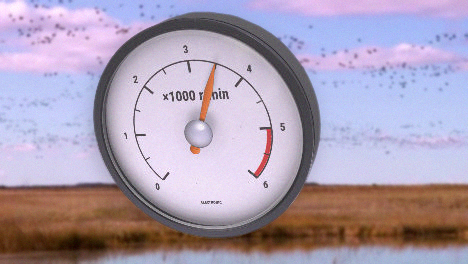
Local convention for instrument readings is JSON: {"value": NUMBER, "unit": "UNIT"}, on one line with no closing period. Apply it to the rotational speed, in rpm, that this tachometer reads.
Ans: {"value": 3500, "unit": "rpm"}
